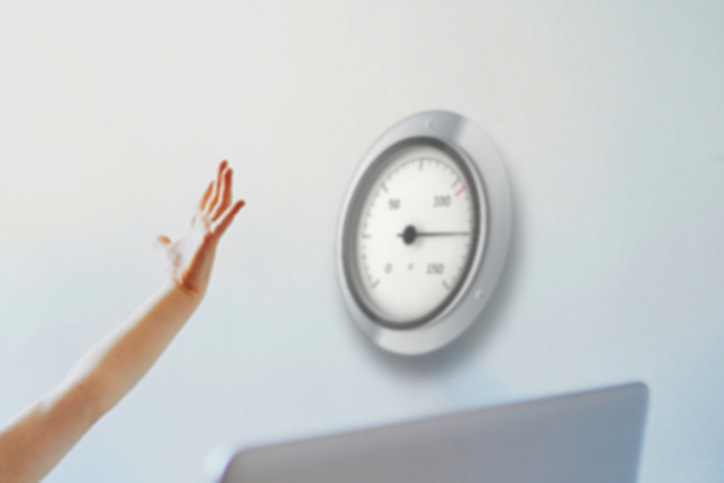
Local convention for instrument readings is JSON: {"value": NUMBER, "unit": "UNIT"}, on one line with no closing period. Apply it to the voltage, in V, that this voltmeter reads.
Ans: {"value": 125, "unit": "V"}
